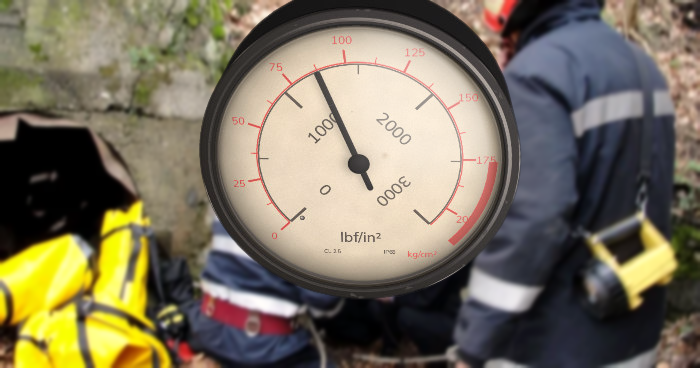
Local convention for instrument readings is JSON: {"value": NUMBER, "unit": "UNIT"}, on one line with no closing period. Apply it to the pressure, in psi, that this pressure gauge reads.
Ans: {"value": 1250, "unit": "psi"}
